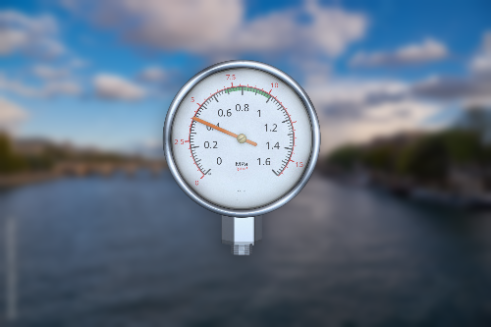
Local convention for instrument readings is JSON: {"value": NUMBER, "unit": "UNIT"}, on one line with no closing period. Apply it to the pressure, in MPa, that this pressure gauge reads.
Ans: {"value": 0.4, "unit": "MPa"}
